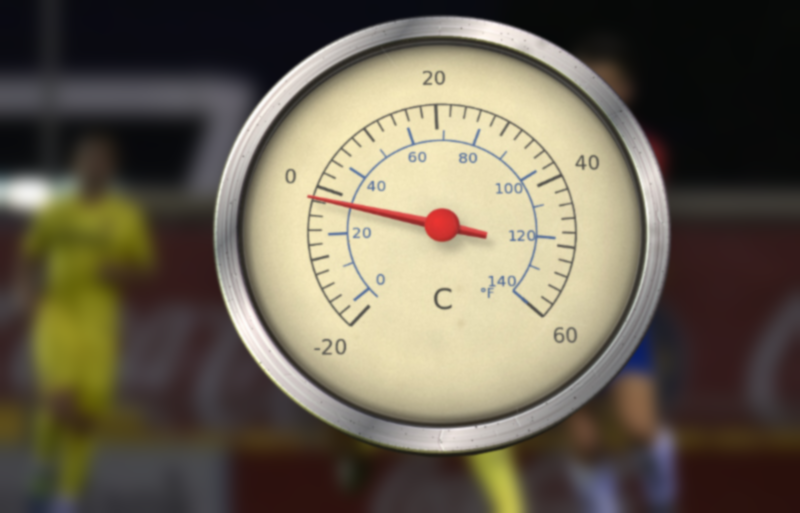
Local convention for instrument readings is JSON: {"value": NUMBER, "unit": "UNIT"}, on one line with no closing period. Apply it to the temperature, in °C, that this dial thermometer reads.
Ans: {"value": -2, "unit": "°C"}
